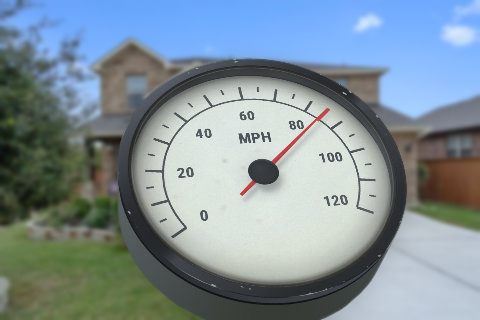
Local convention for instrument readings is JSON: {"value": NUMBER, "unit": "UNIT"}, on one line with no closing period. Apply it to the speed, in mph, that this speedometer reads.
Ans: {"value": 85, "unit": "mph"}
